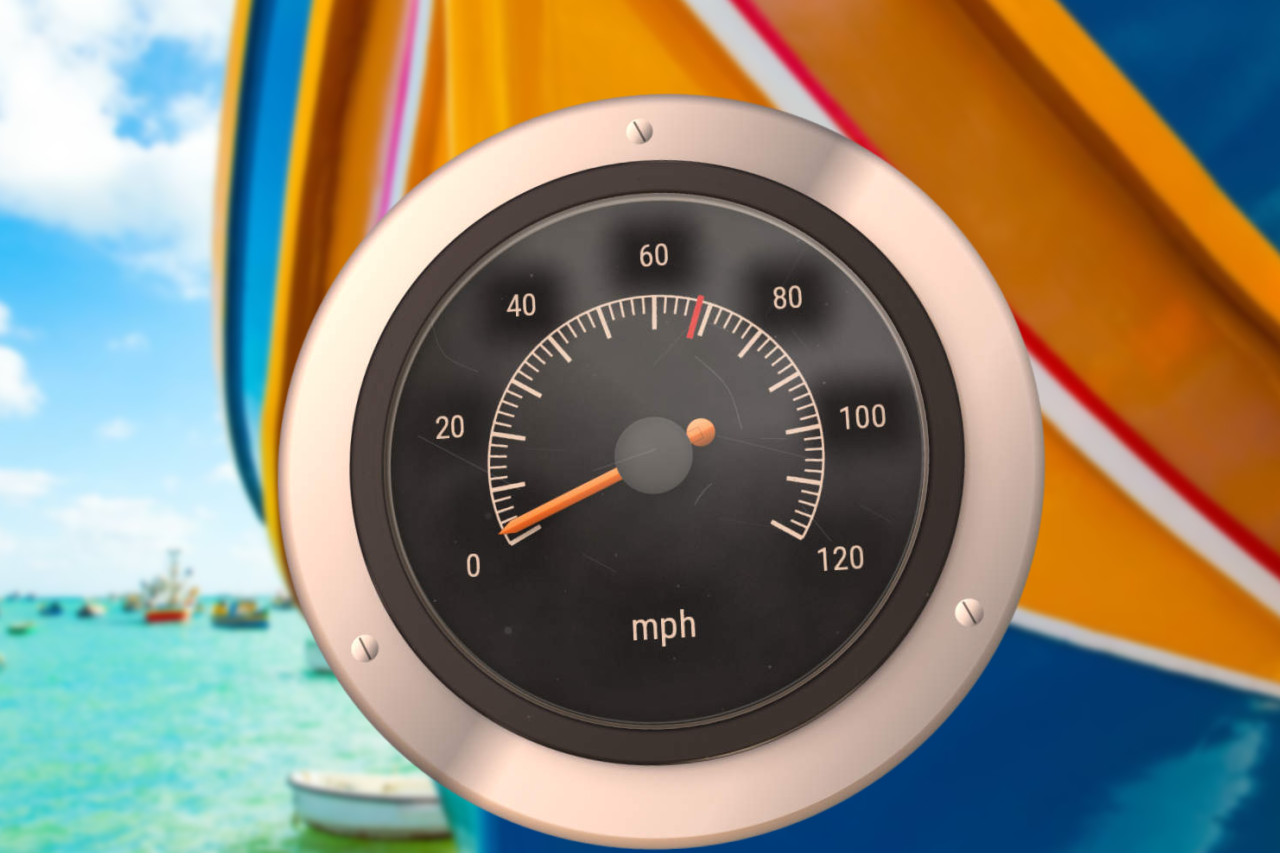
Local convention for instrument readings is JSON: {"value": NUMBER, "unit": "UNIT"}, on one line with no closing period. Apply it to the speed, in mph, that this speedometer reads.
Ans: {"value": 2, "unit": "mph"}
